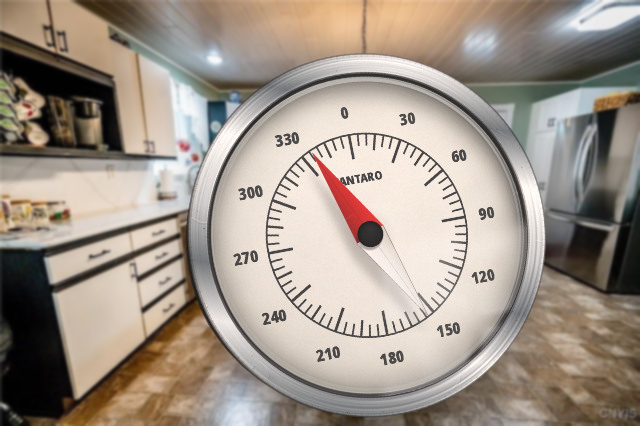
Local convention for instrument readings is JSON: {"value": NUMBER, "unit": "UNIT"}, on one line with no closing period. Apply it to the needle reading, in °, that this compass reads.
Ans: {"value": 335, "unit": "°"}
